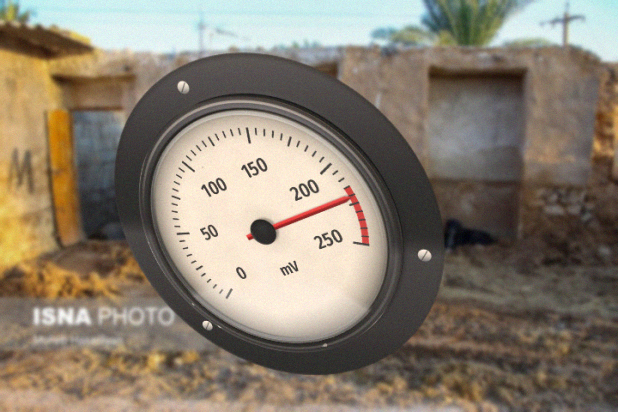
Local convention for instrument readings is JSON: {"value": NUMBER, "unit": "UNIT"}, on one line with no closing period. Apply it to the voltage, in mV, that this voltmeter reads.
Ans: {"value": 220, "unit": "mV"}
